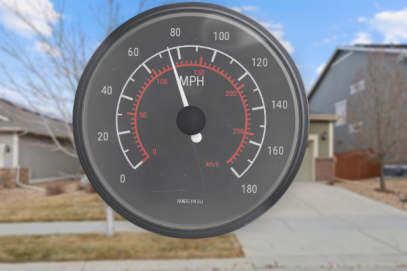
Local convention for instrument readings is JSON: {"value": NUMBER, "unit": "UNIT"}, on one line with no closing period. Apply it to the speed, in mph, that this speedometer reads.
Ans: {"value": 75, "unit": "mph"}
